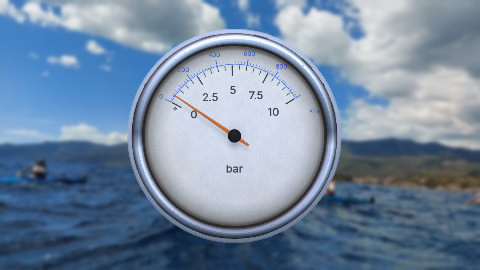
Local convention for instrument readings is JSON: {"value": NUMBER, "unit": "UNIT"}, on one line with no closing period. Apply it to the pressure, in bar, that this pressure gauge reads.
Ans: {"value": 0.5, "unit": "bar"}
